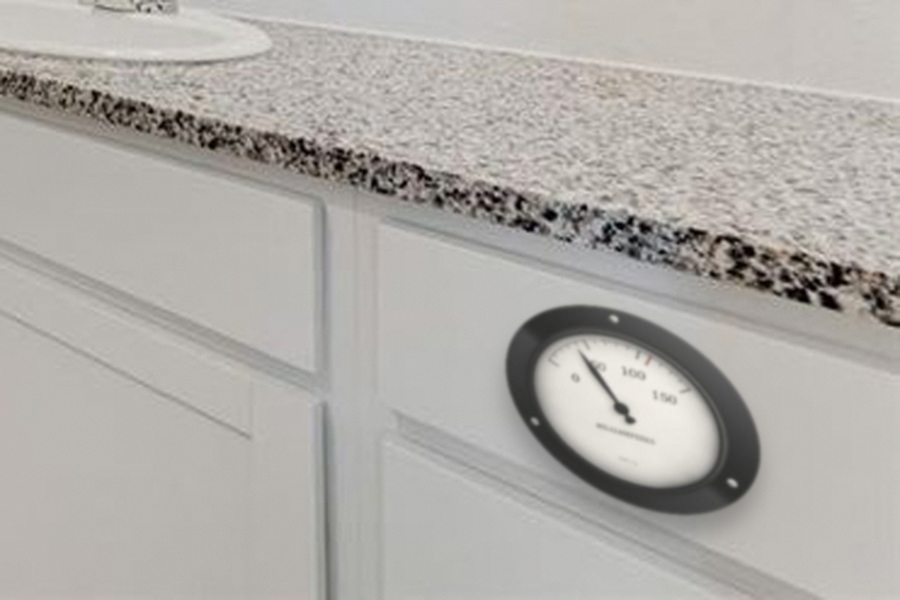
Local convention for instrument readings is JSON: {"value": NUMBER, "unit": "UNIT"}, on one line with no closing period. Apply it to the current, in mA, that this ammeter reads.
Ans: {"value": 40, "unit": "mA"}
